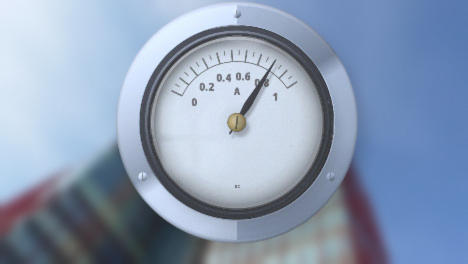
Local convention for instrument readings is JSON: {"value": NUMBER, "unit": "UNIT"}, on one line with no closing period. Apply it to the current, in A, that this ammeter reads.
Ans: {"value": 0.8, "unit": "A"}
